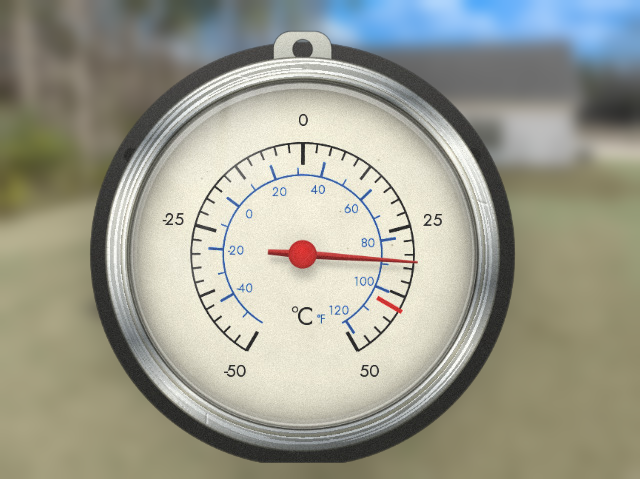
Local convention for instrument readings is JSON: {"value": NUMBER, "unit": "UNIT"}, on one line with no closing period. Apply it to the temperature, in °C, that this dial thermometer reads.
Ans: {"value": 31.25, "unit": "°C"}
